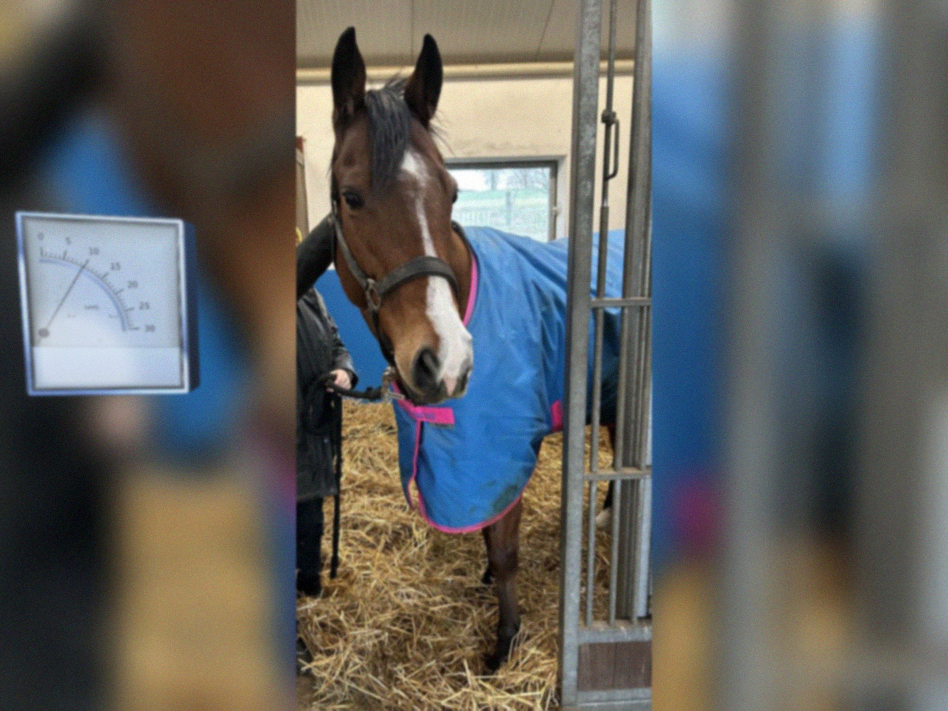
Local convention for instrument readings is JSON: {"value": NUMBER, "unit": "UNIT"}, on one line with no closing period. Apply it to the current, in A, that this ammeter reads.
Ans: {"value": 10, "unit": "A"}
